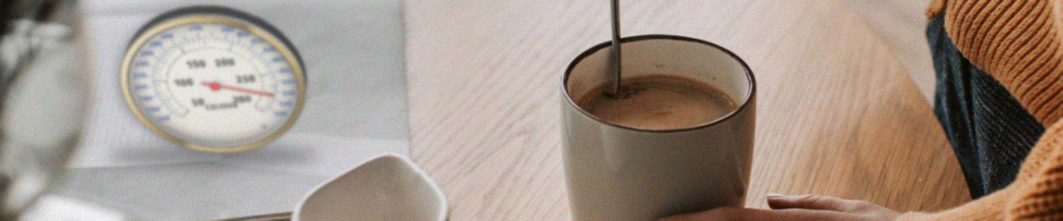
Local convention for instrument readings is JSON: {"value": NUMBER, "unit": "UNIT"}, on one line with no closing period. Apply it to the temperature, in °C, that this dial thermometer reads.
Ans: {"value": 275, "unit": "°C"}
